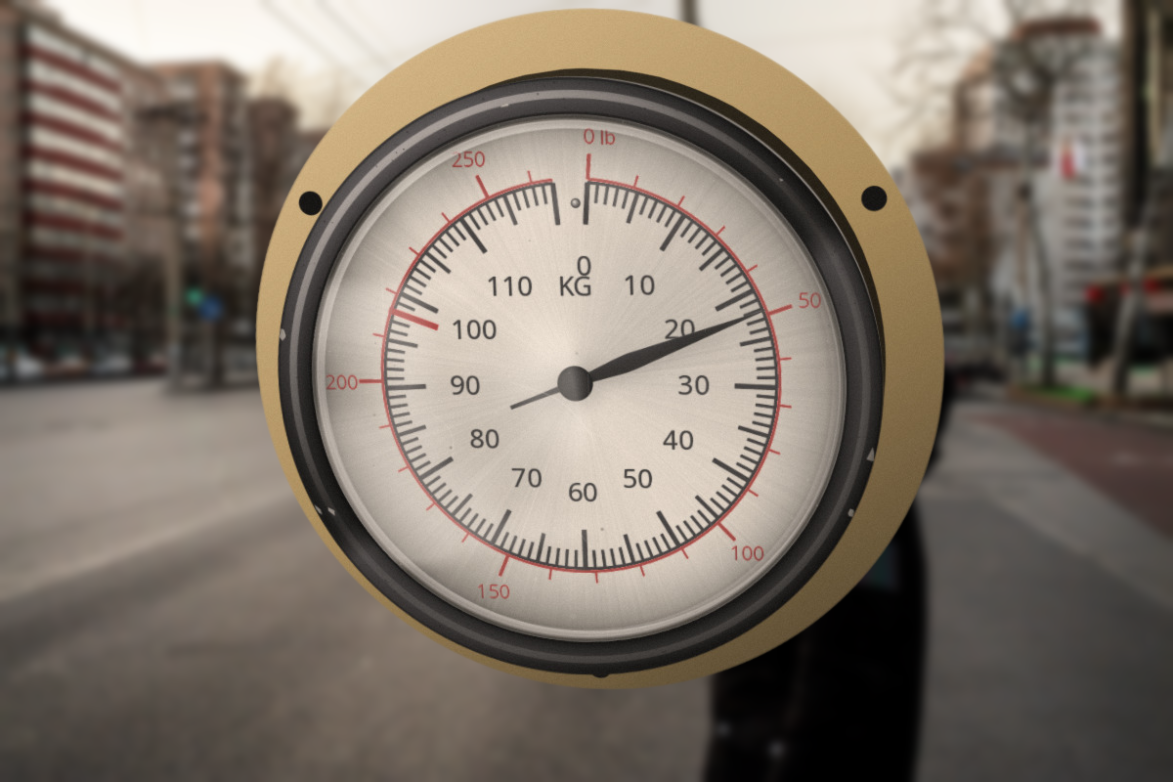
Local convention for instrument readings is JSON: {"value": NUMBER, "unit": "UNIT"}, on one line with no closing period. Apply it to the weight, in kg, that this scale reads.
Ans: {"value": 22, "unit": "kg"}
